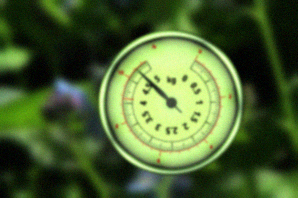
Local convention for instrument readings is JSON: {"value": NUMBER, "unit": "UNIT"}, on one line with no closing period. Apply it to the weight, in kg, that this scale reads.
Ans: {"value": 4.75, "unit": "kg"}
